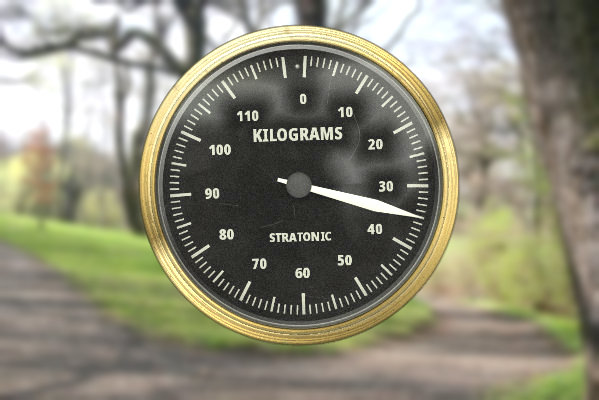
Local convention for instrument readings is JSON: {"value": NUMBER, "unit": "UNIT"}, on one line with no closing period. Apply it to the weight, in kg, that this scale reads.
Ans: {"value": 35, "unit": "kg"}
